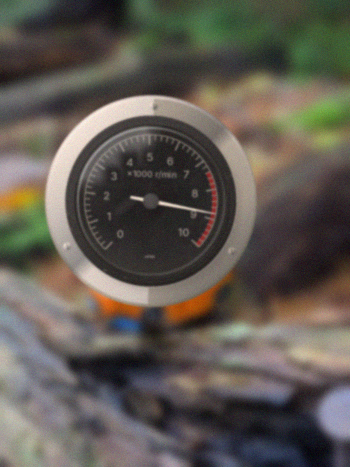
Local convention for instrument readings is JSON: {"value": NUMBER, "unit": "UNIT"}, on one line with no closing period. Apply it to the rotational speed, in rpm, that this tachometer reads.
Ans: {"value": 8800, "unit": "rpm"}
